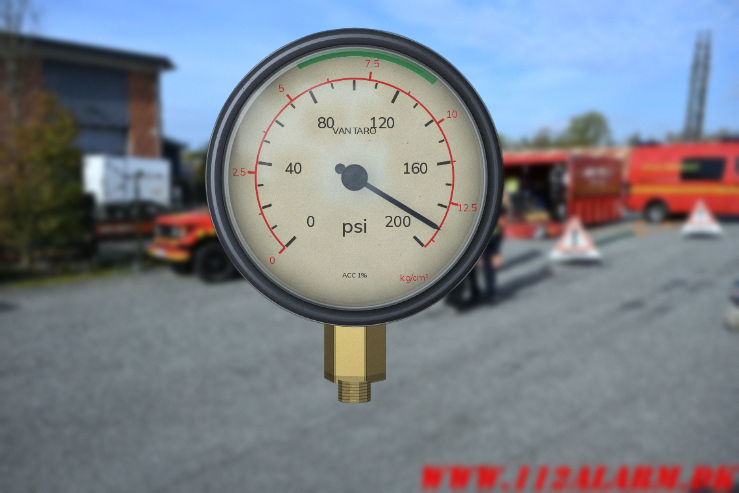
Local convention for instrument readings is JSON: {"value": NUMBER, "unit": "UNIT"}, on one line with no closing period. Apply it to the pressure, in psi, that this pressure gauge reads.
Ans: {"value": 190, "unit": "psi"}
